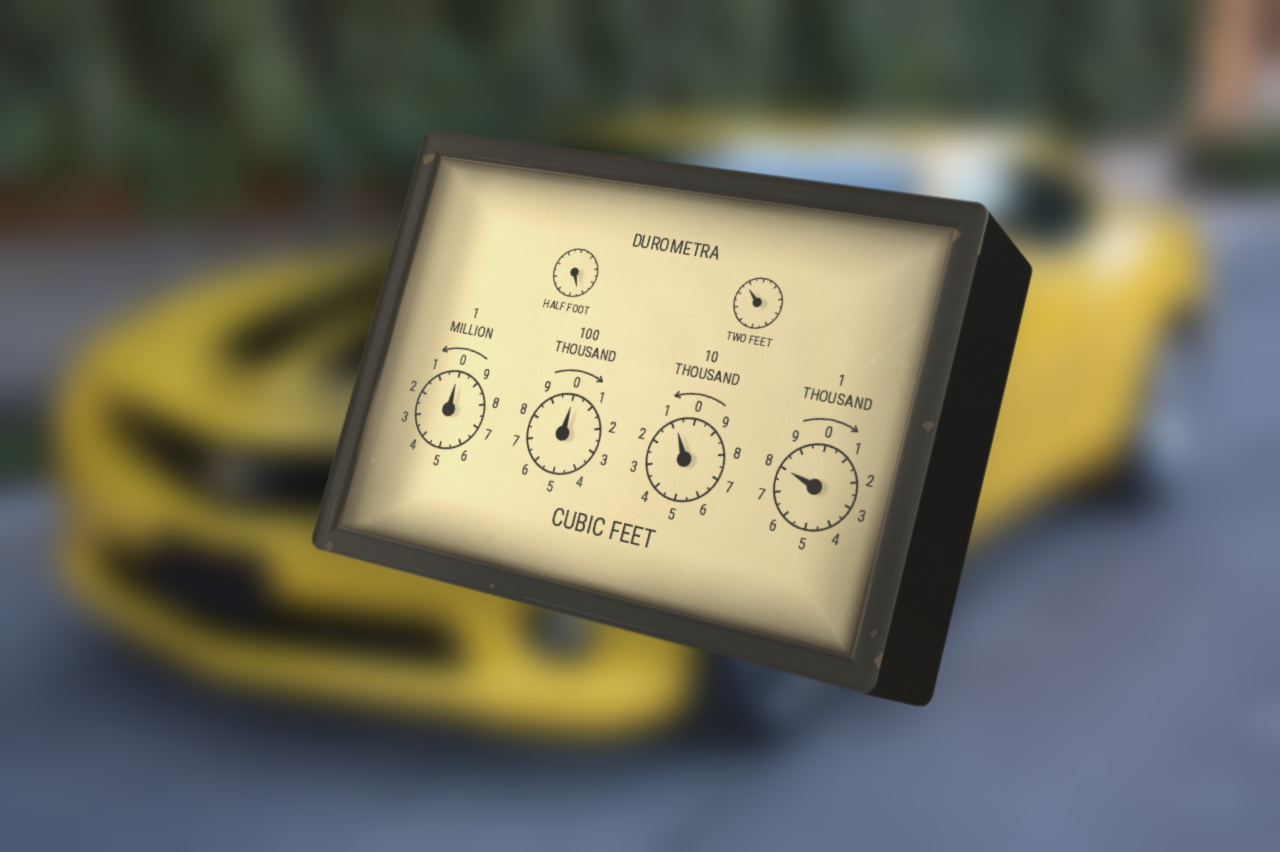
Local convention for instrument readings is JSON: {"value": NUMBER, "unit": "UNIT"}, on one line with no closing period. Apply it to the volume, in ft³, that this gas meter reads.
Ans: {"value": 800, "unit": "ft³"}
